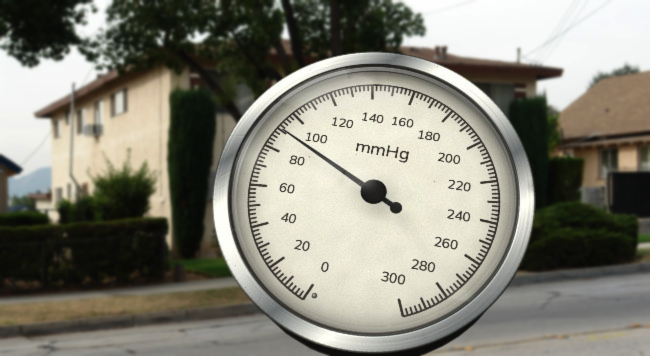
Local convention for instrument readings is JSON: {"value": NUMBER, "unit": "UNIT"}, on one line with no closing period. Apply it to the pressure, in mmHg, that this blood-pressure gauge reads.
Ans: {"value": 90, "unit": "mmHg"}
